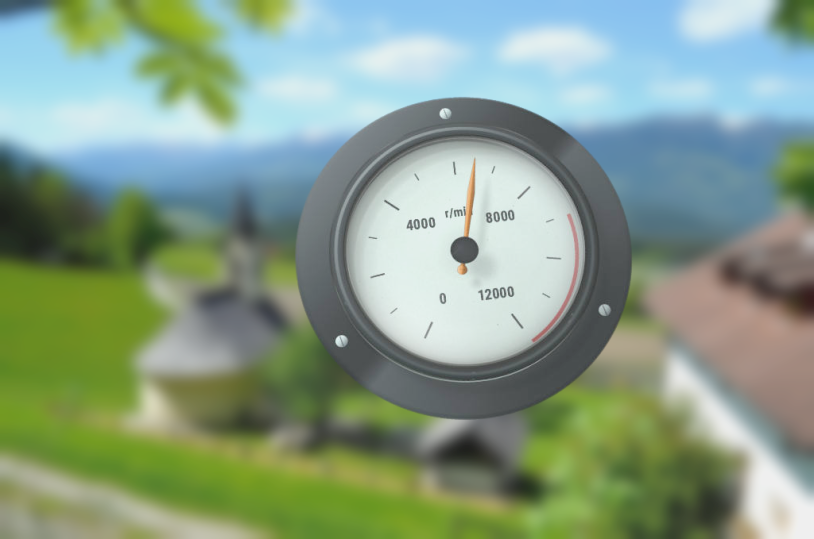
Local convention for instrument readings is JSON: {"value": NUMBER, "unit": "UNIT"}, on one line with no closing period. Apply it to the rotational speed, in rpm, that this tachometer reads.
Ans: {"value": 6500, "unit": "rpm"}
